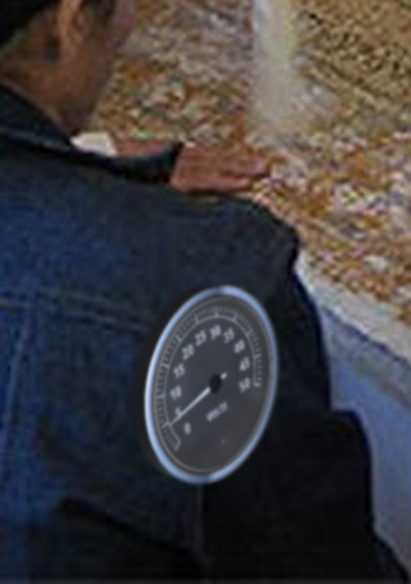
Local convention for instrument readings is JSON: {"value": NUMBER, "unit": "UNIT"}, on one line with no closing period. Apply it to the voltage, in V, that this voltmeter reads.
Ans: {"value": 5, "unit": "V"}
